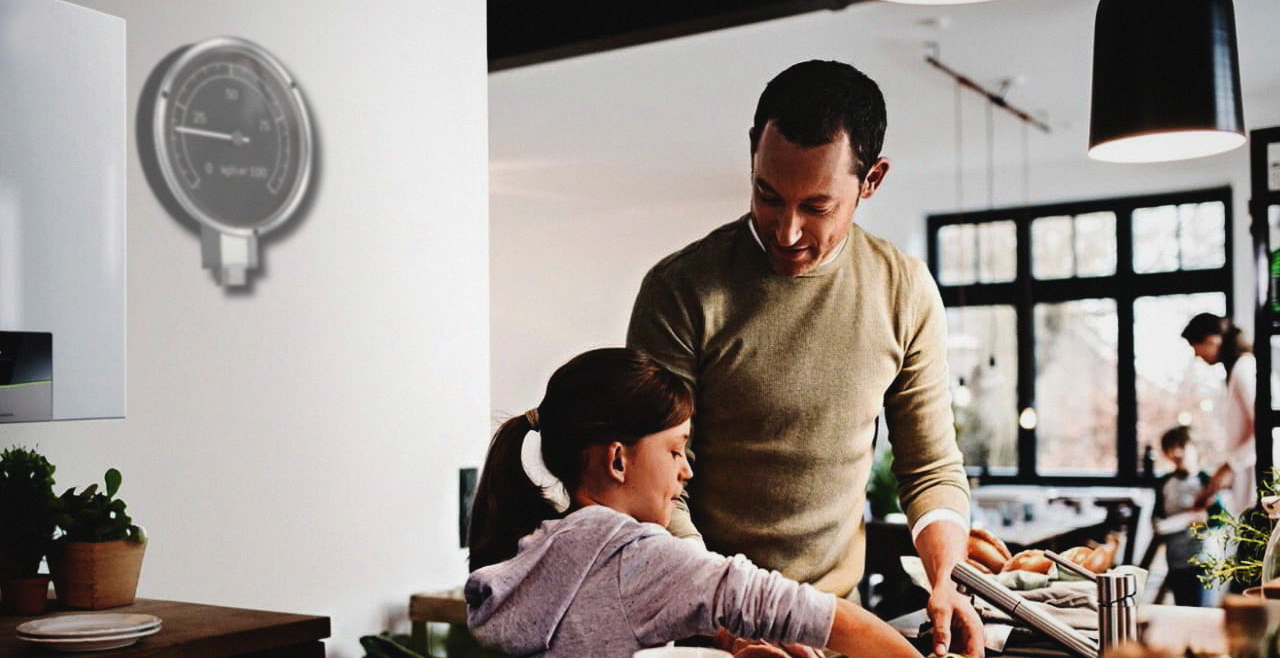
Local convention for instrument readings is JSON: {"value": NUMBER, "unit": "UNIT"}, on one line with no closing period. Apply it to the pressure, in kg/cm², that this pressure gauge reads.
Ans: {"value": 17.5, "unit": "kg/cm²"}
